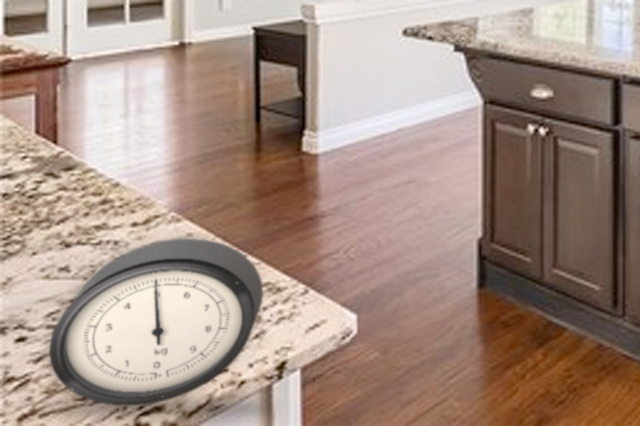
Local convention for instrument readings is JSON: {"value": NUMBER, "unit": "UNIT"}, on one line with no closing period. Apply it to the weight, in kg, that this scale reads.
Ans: {"value": 5, "unit": "kg"}
